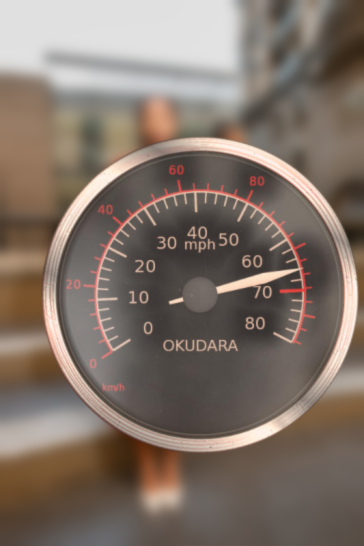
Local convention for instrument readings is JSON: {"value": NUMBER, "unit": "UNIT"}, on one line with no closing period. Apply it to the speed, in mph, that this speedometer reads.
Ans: {"value": 66, "unit": "mph"}
